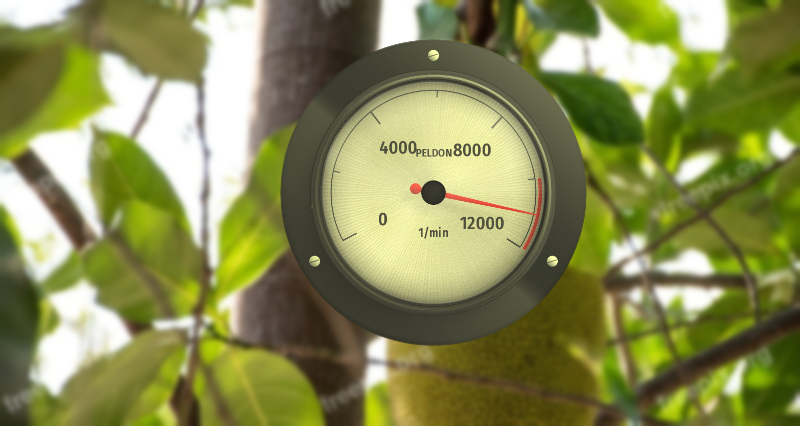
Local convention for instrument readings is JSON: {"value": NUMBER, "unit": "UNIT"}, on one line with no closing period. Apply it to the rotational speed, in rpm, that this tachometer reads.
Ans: {"value": 11000, "unit": "rpm"}
